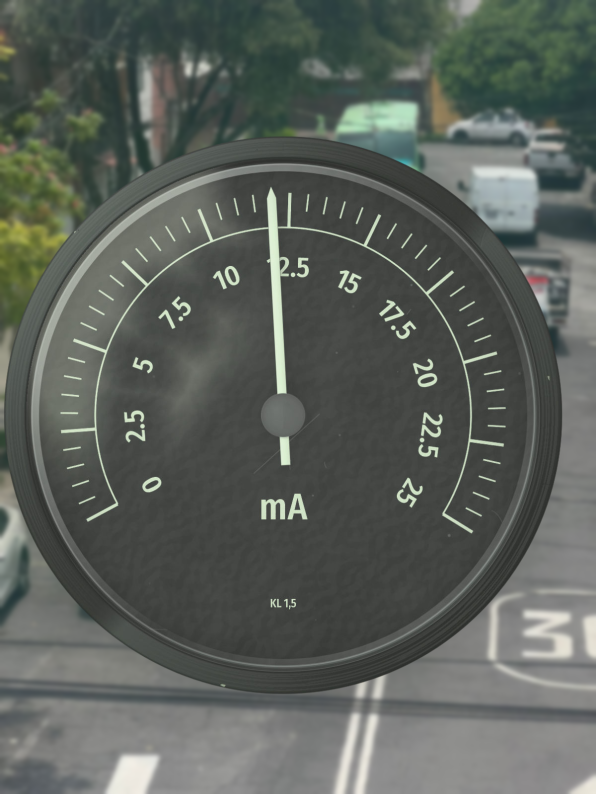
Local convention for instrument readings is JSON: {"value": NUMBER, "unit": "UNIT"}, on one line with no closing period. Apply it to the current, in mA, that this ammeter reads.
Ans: {"value": 12, "unit": "mA"}
